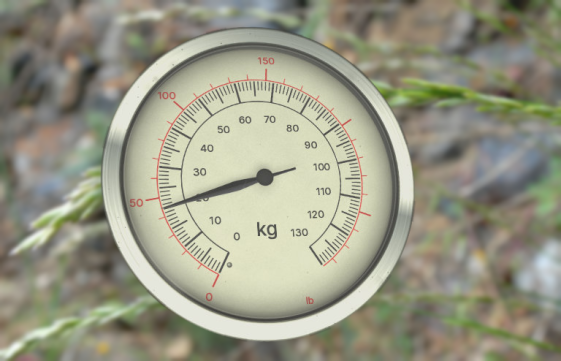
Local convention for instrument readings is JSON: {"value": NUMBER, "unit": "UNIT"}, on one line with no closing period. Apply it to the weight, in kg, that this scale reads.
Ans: {"value": 20, "unit": "kg"}
